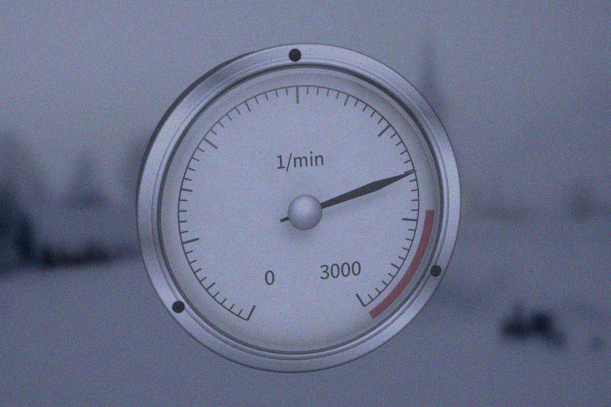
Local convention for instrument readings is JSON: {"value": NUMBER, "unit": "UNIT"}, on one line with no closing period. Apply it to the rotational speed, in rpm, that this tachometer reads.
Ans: {"value": 2250, "unit": "rpm"}
